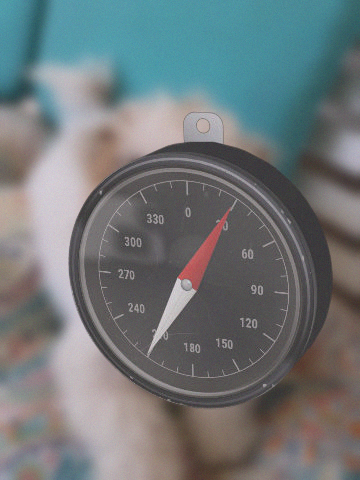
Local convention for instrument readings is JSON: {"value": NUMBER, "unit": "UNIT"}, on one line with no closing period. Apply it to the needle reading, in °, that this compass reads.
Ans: {"value": 30, "unit": "°"}
